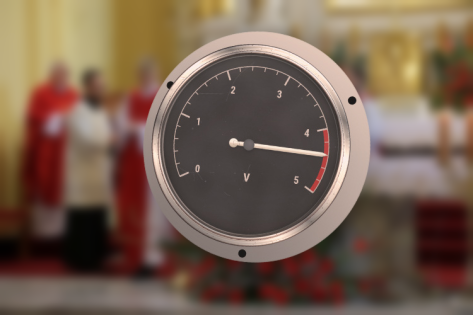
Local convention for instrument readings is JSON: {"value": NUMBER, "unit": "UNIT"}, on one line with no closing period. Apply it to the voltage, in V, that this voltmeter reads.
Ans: {"value": 4.4, "unit": "V"}
